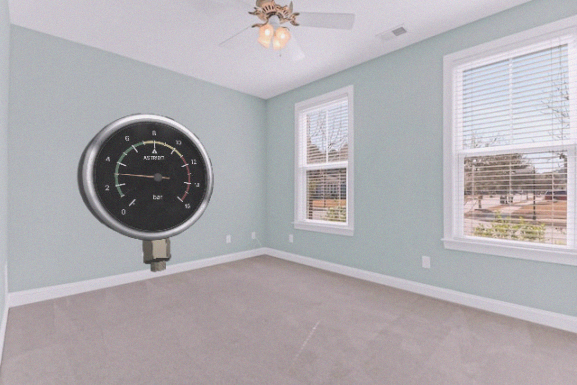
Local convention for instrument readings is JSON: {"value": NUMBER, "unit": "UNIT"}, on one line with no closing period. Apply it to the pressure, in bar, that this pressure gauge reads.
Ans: {"value": 3, "unit": "bar"}
